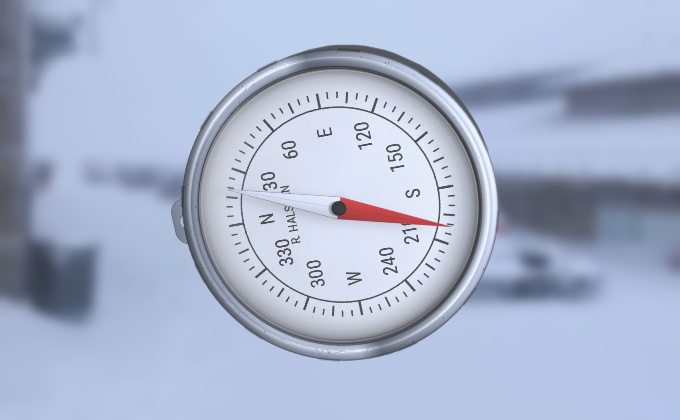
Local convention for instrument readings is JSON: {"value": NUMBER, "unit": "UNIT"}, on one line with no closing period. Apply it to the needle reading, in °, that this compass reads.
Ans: {"value": 200, "unit": "°"}
